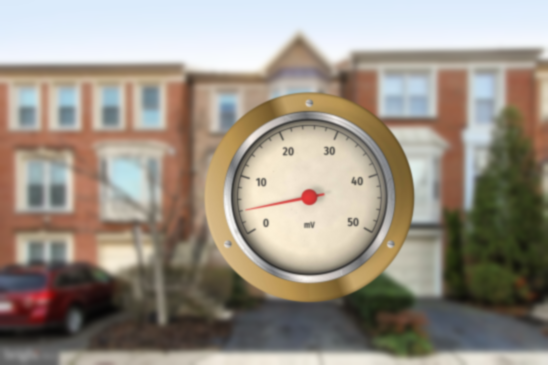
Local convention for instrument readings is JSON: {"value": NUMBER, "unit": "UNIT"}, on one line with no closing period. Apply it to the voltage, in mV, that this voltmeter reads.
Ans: {"value": 4, "unit": "mV"}
